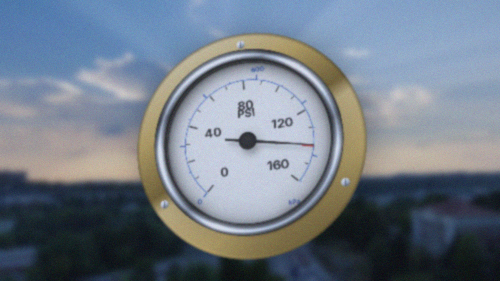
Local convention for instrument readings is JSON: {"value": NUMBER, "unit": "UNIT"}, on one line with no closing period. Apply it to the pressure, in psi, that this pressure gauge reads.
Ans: {"value": 140, "unit": "psi"}
